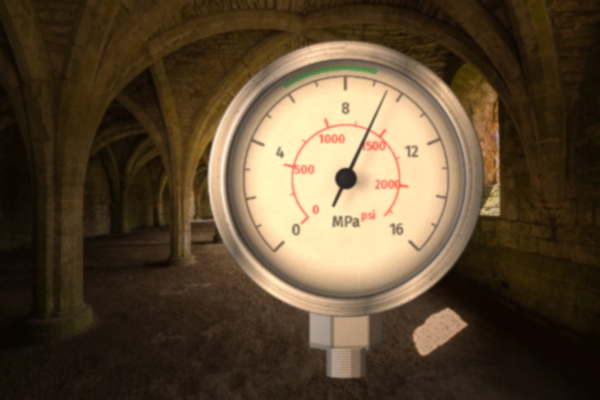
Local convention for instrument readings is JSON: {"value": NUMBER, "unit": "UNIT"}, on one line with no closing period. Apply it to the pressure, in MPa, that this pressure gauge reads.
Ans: {"value": 9.5, "unit": "MPa"}
